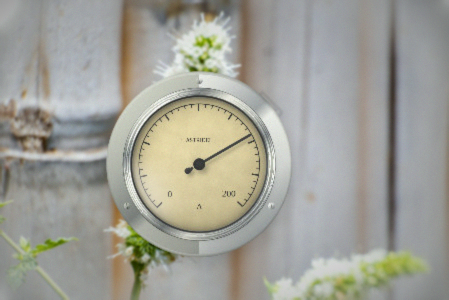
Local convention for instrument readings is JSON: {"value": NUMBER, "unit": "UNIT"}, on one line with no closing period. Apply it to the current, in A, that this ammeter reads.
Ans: {"value": 145, "unit": "A"}
